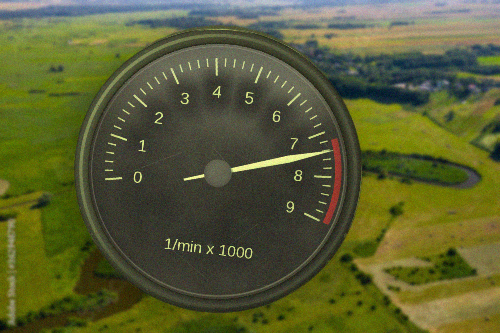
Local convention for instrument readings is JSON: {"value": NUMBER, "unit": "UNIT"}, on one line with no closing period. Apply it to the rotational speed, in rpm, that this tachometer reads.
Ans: {"value": 7400, "unit": "rpm"}
